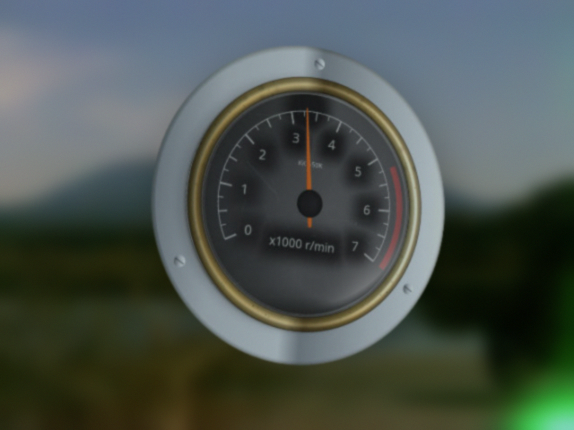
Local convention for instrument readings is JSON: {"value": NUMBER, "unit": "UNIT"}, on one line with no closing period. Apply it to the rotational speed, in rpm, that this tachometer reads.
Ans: {"value": 3250, "unit": "rpm"}
